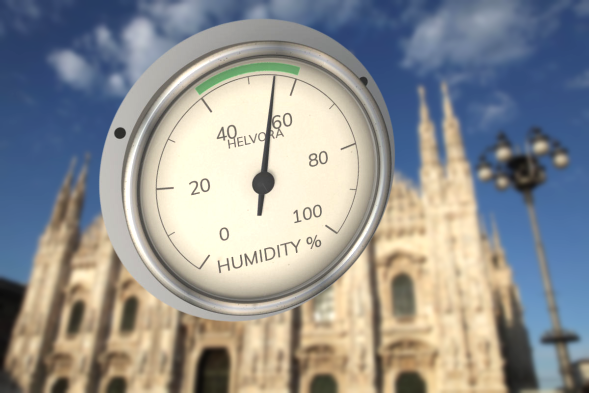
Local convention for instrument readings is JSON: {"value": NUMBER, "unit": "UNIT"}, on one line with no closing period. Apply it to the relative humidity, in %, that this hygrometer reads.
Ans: {"value": 55, "unit": "%"}
